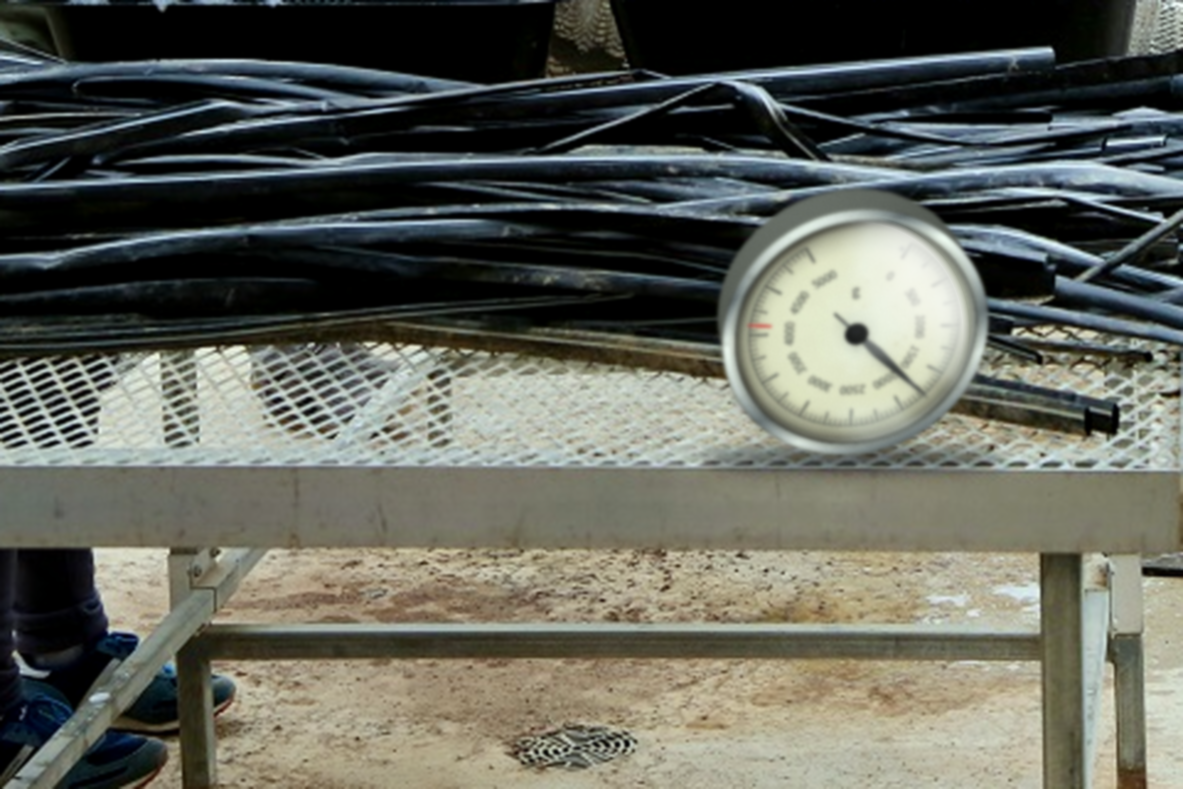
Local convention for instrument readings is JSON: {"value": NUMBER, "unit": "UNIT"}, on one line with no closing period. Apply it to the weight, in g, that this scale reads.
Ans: {"value": 1750, "unit": "g"}
